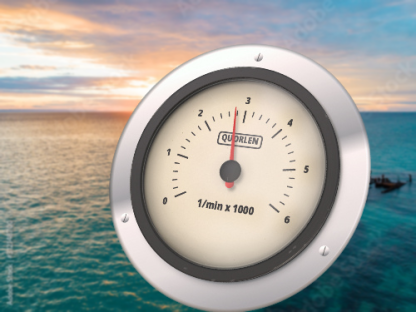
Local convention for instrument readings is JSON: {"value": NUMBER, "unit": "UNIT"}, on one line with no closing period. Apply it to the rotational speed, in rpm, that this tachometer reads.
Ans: {"value": 2800, "unit": "rpm"}
